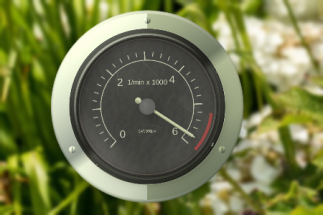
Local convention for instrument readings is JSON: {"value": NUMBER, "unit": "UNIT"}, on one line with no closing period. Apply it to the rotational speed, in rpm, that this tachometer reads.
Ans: {"value": 5800, "unit": "rpm"}
